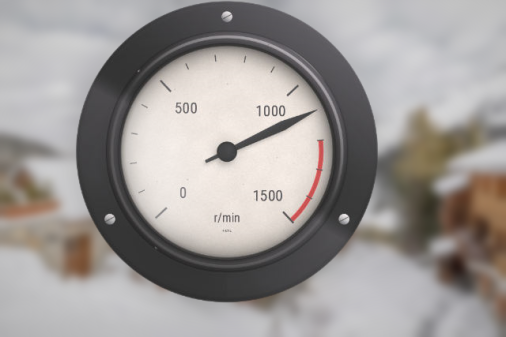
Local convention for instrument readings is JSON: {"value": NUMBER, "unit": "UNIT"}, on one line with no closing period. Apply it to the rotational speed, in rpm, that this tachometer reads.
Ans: {"value": 1100, "unit": "rpm"}
